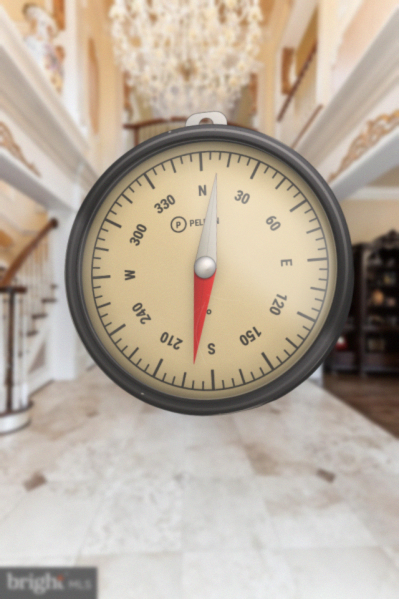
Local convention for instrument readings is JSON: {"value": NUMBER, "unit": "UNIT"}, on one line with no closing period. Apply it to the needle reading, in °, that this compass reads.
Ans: {"value": 190, "unit": "°"}
